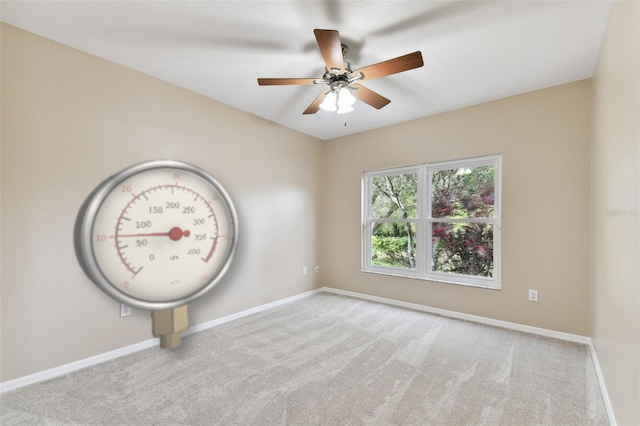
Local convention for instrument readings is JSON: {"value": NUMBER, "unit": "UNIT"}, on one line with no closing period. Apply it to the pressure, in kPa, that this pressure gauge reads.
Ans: {"value": 70, "unit": "kPa"}
